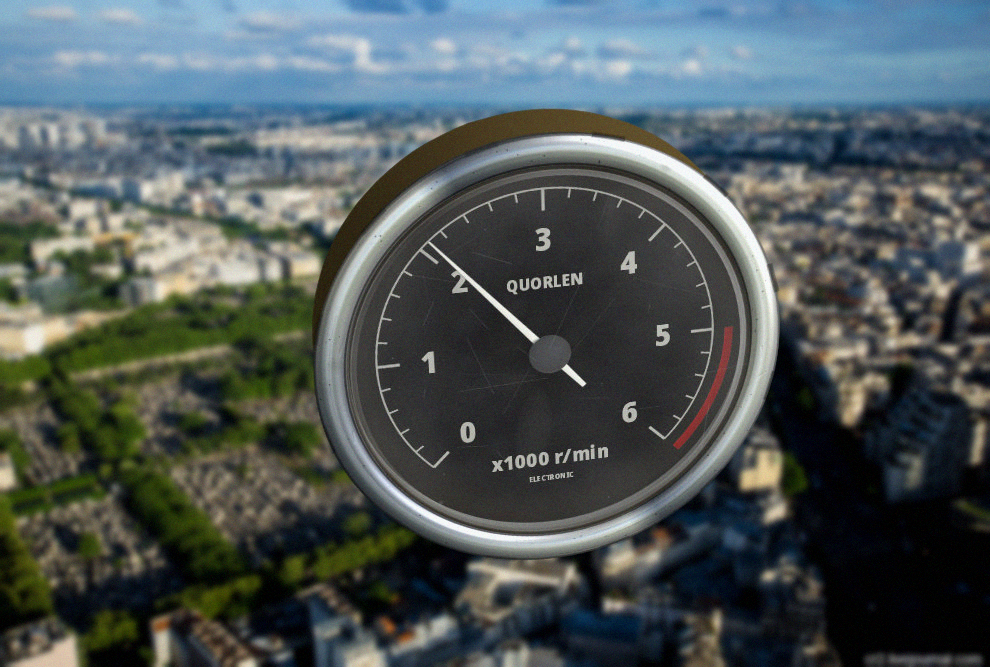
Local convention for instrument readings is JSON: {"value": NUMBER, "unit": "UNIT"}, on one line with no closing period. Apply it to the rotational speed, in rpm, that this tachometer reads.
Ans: {"value": 2100, "unit": "rpm"}
